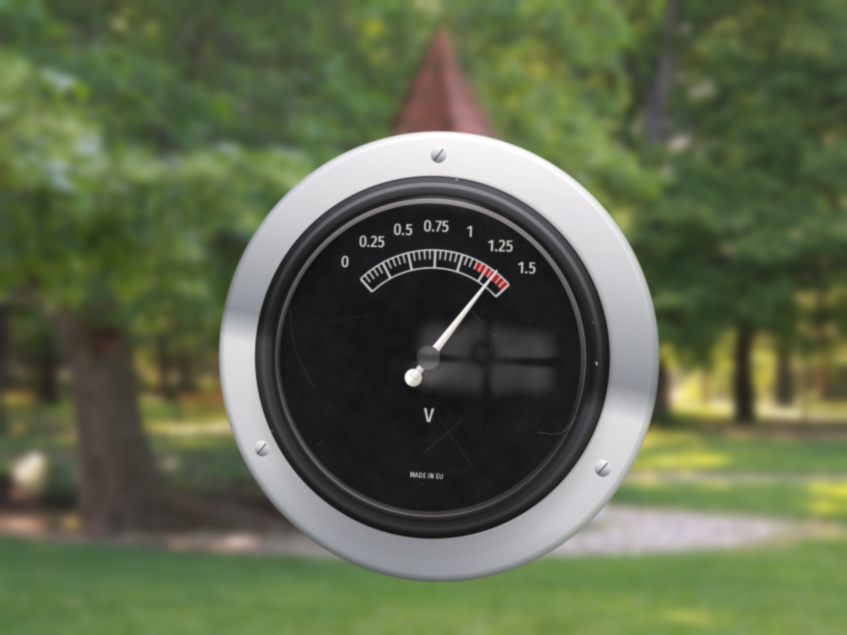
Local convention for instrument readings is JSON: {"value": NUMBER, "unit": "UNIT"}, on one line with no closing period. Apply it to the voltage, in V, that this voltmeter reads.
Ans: {"value": 1.35, "unit": "V"}
